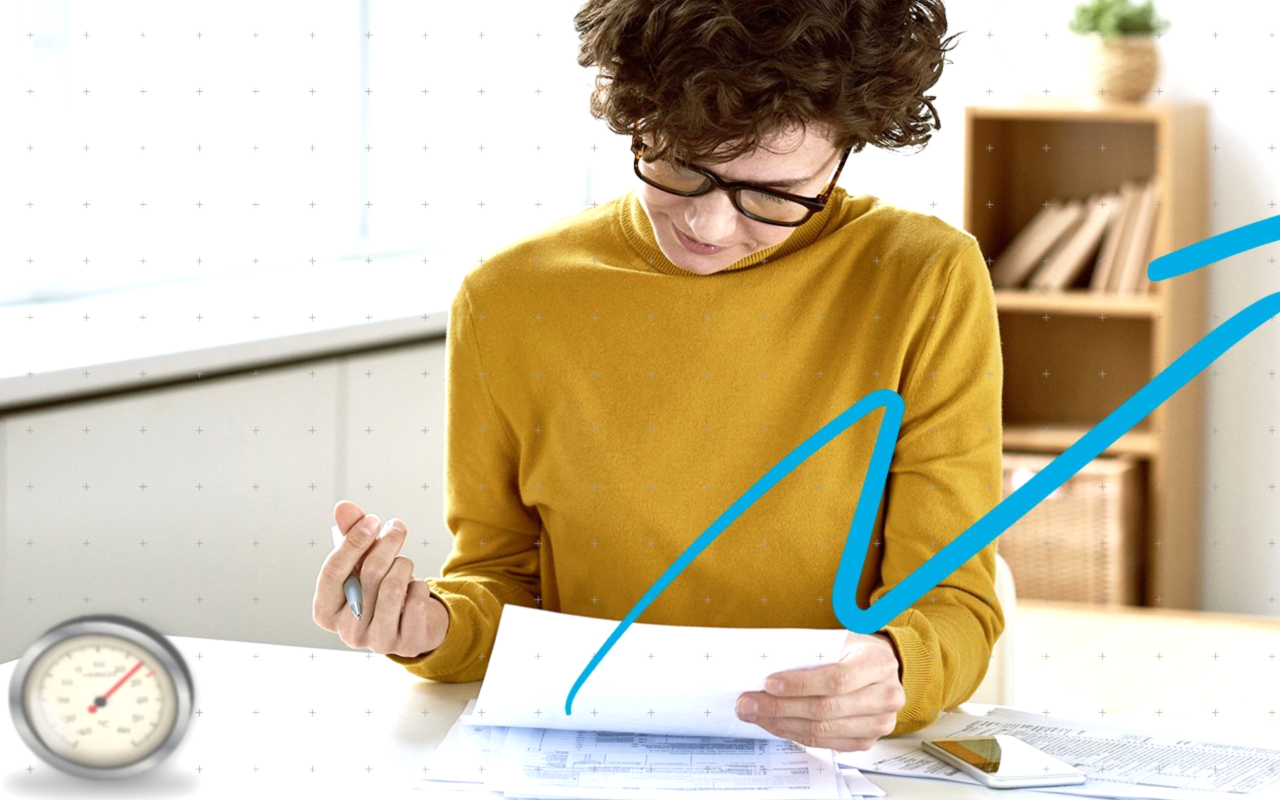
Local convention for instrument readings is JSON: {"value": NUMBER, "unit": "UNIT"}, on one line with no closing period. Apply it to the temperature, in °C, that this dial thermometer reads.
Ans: {"value": 25, "unit": "°C"}
